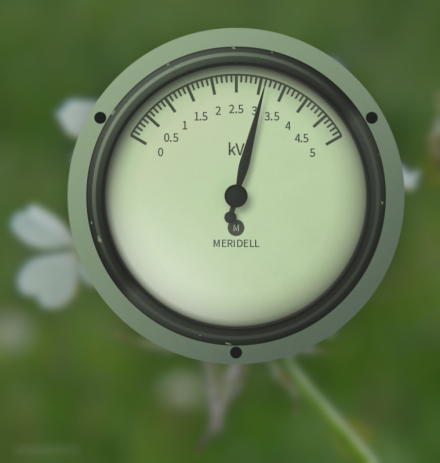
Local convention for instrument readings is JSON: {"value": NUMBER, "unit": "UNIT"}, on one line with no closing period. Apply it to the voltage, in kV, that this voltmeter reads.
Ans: {"value": 3.1, "unit": "kV"}
